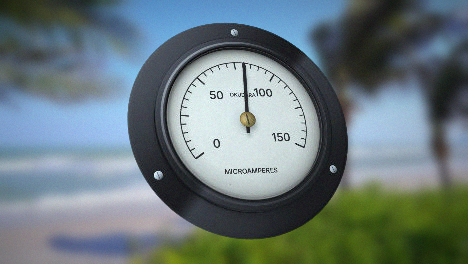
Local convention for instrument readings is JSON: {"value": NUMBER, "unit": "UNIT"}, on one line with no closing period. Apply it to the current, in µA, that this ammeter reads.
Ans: {"value": 80, "unit": "µA"}
